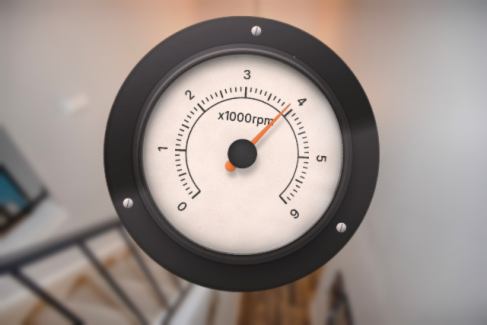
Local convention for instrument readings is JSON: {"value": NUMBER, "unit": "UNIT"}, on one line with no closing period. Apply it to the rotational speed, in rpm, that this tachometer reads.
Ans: {"value": 3900, "unit": "rpm"}
